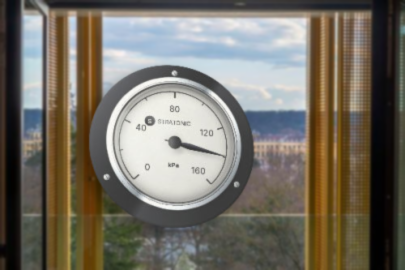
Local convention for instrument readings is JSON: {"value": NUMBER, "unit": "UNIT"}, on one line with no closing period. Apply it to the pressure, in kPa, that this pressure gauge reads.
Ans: {"value": 140, "unit": "kPa"}
